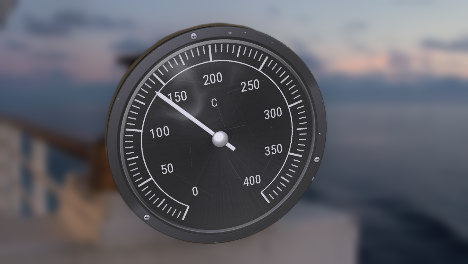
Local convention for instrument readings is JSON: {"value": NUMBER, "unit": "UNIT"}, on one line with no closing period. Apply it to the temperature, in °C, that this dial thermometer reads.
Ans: {"value": 140, "unit": "°C"}
